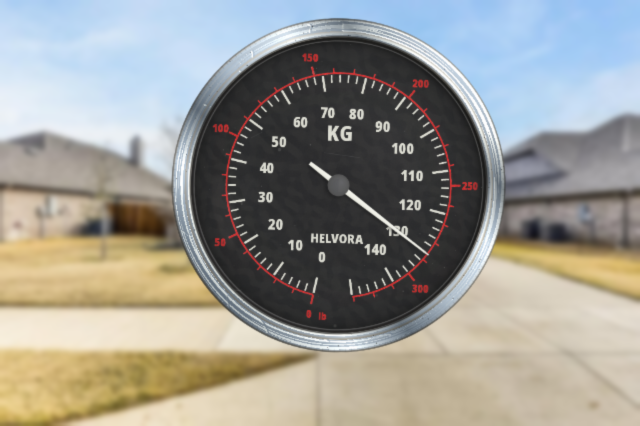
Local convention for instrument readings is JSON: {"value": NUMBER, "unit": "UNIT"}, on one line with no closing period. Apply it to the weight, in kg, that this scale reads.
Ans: {"value": 130, "unit": "kg"}
